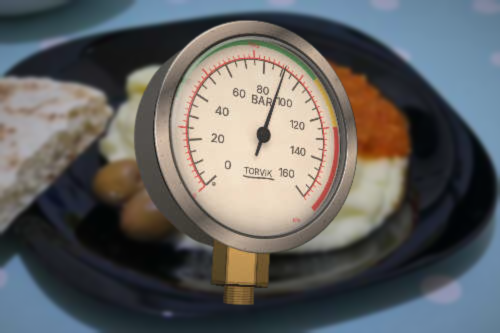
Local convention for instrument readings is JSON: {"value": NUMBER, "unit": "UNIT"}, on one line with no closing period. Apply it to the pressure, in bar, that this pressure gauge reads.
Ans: {"value": 90, "unit": "bar"}
